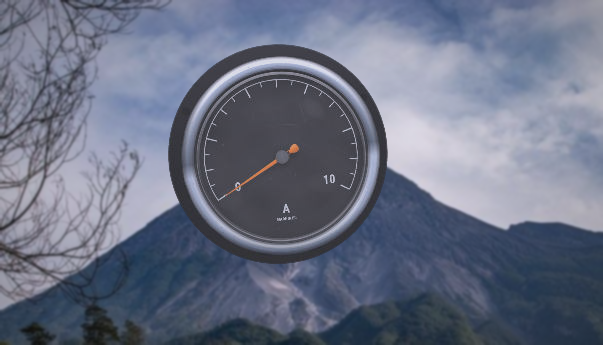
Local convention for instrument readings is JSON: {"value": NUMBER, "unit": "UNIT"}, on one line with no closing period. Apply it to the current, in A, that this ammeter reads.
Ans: {"value": 0, "unit": "A"}
